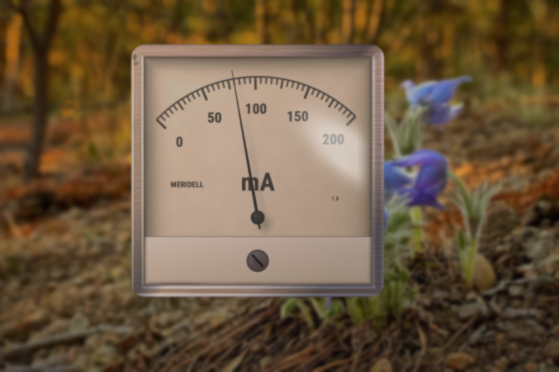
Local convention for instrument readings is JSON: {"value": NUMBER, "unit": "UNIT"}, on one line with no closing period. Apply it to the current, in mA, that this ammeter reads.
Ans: {"value": 80, "unit": "mA"}
